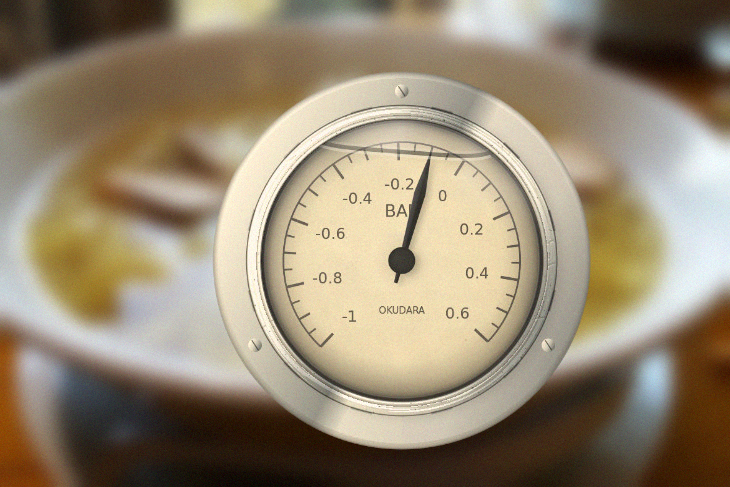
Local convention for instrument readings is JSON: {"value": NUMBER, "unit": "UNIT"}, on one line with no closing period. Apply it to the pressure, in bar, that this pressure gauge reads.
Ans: {"value": -0.1, "unit": "bar"}
